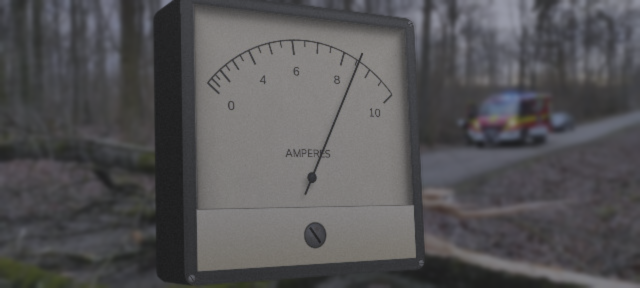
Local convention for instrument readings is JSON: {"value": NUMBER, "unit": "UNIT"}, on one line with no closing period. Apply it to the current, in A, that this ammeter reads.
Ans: {"value": 8.5, "unit": "A"}
